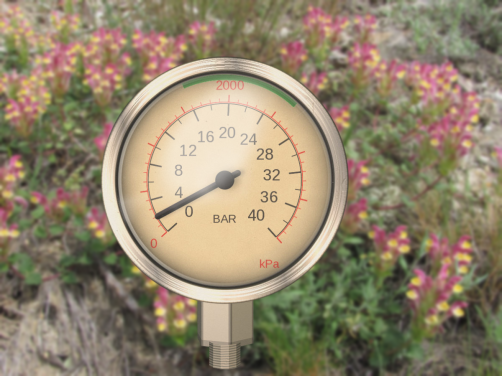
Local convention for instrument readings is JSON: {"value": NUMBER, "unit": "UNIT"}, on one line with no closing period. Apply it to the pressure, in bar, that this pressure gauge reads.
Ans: {"value": 2, "unit": "bar"}
